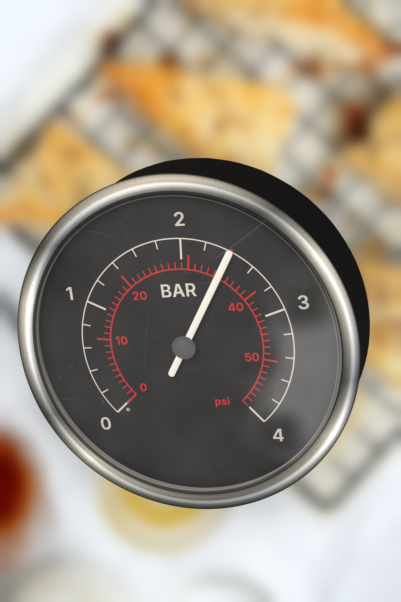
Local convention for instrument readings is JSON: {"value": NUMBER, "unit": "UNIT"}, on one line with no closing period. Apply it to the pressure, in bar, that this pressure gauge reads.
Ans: {"value": 2.4, "unit": "bar"}
